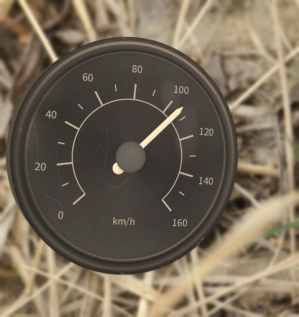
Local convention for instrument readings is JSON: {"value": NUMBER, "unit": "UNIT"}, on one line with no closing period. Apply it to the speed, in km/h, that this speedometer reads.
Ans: {"value": 105, "unit": "km/h"}
